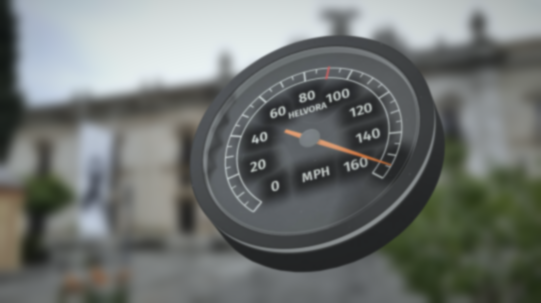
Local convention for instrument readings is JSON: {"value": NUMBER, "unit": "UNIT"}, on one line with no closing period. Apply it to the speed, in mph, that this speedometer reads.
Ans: {"value": 155, "unit": "mph"}
